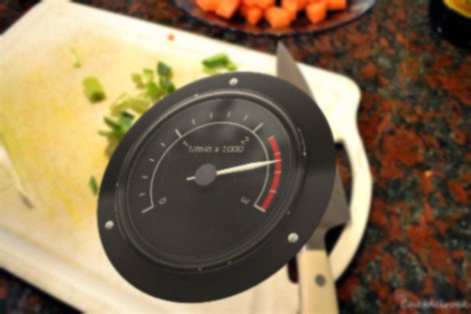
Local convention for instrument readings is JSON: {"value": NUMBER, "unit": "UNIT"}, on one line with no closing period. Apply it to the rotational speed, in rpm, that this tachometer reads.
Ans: {"value": 2500, "unit": "rpm"}
